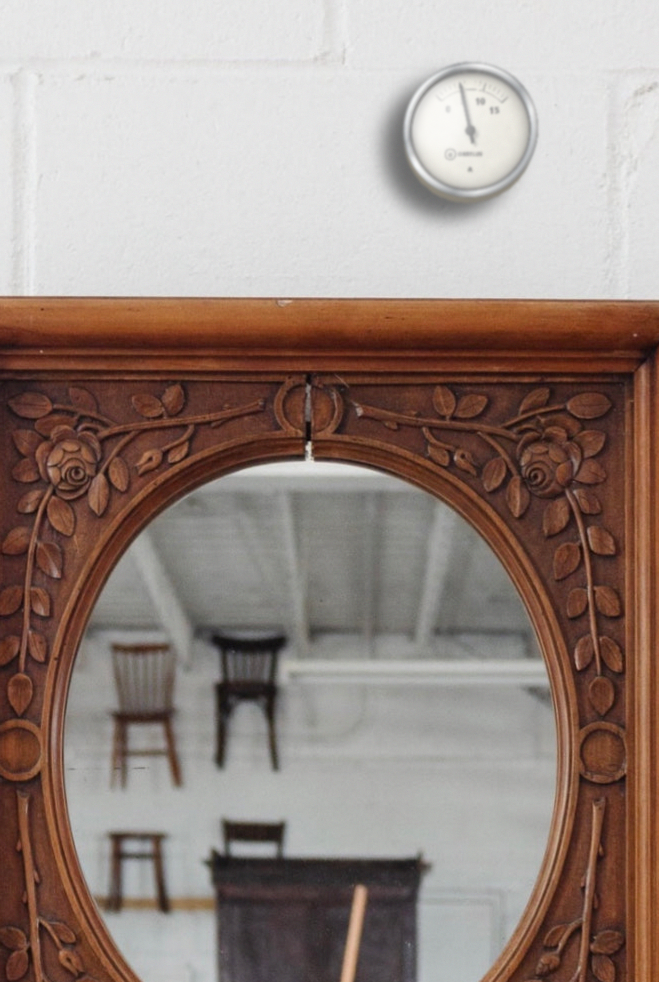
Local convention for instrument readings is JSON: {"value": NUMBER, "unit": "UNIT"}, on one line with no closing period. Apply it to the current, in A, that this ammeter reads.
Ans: {"value": 5, "unit": "A"}
